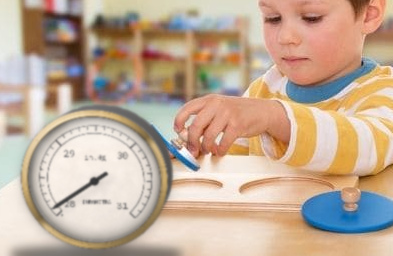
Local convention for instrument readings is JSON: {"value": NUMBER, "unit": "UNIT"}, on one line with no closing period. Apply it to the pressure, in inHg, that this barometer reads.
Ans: {"value": 28.1, "unit": "inHg"}
